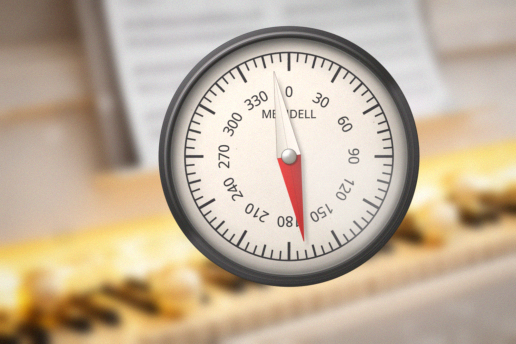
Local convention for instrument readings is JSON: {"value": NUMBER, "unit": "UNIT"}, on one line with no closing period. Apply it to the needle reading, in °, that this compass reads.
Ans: {"value": 170, "unit": "°"}
